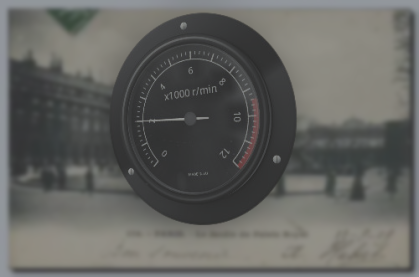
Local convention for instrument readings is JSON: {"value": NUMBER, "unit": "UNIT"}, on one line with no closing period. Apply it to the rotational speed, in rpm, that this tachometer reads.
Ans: {"value": 2000, "unit": "rpm"}
